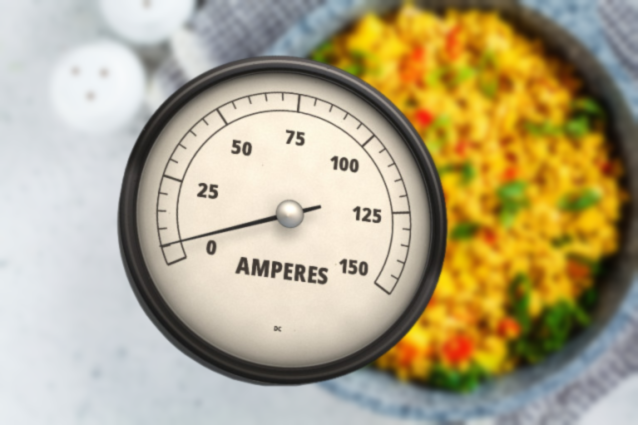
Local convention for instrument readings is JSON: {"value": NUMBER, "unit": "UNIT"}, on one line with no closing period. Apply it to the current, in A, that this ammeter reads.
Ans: {"value": 5, "unit": "A"}
